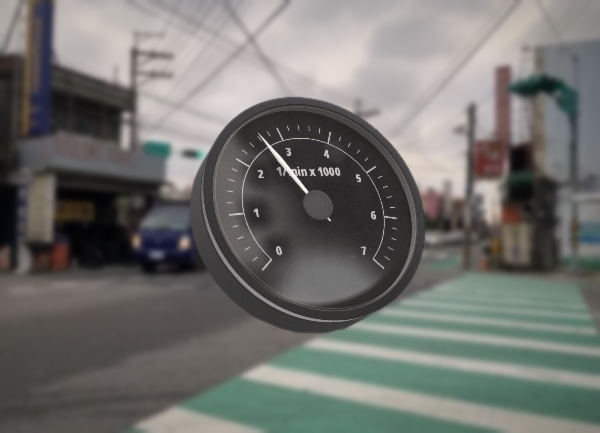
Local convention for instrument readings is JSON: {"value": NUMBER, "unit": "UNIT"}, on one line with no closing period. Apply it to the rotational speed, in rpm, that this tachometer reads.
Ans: {"value": 2600, "unit": "rpm"}
